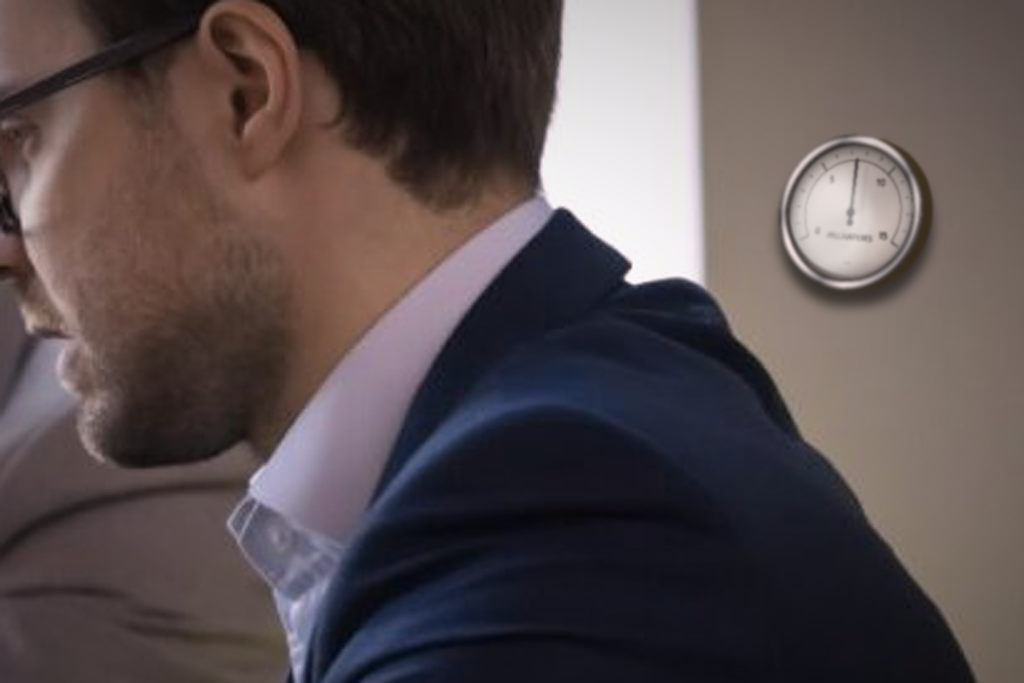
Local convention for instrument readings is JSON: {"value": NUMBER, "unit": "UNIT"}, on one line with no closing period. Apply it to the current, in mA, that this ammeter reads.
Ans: {"value": 7.5, "unit": "mA"}
